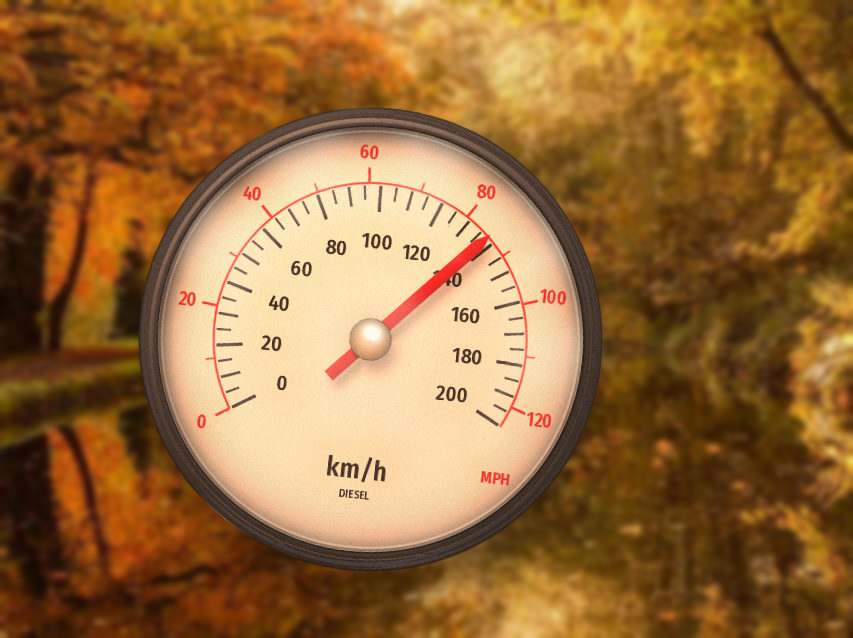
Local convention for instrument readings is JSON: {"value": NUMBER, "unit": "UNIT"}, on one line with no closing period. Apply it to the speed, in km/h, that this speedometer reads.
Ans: {"value": 137.5, "unit": "km/h"}
